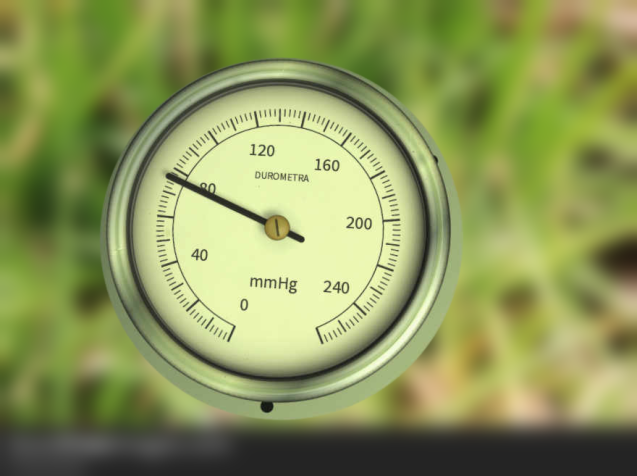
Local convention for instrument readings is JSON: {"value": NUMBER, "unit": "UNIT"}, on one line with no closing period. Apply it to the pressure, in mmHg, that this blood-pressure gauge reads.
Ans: {"value": 76, "unit": "mmHg"}
